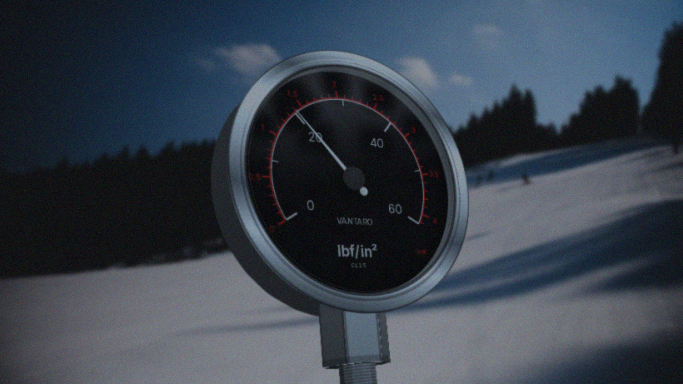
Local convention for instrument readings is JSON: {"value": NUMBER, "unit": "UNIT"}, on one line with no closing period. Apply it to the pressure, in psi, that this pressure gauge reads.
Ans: {"value": 20, "unit": "psi"}
